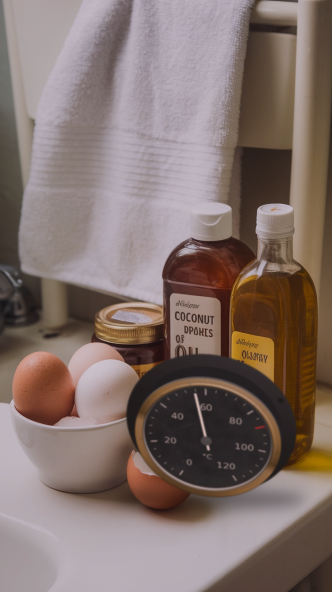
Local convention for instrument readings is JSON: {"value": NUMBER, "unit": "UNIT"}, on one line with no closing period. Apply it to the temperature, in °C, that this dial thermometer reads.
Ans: {"value": 56, "unit": "°C"}
